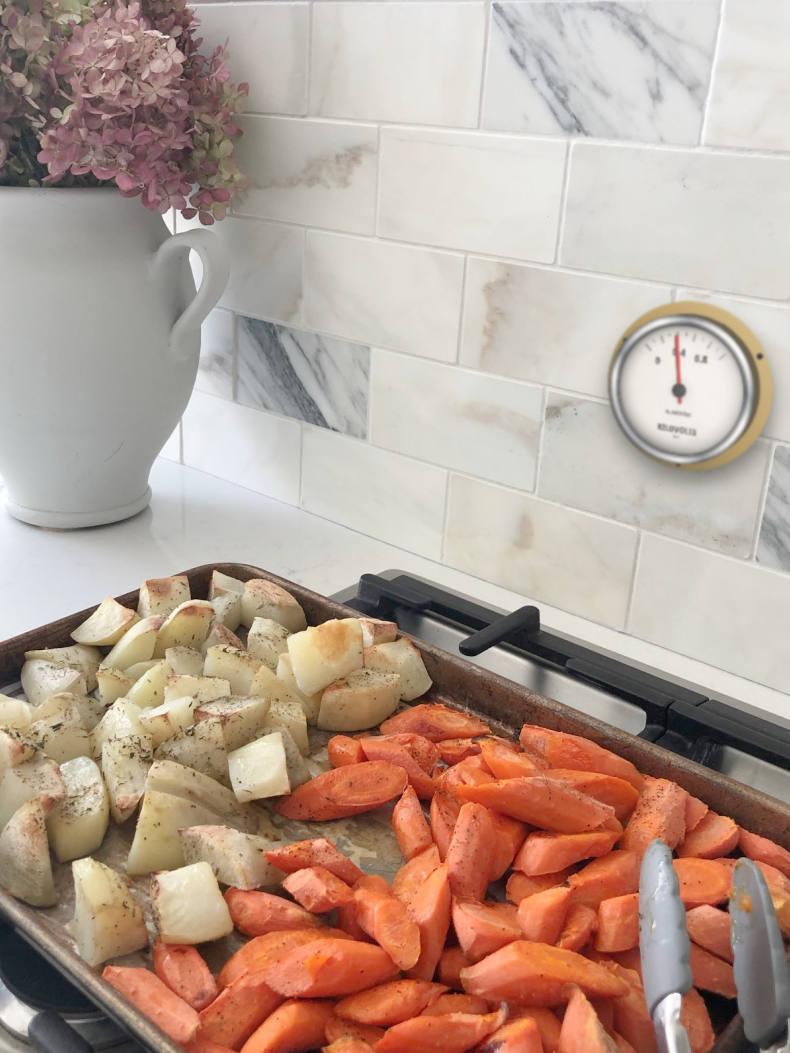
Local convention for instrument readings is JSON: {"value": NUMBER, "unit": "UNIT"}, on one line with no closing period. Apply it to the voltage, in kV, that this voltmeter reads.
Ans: {"value": 0.4, "unit": "kV"}
